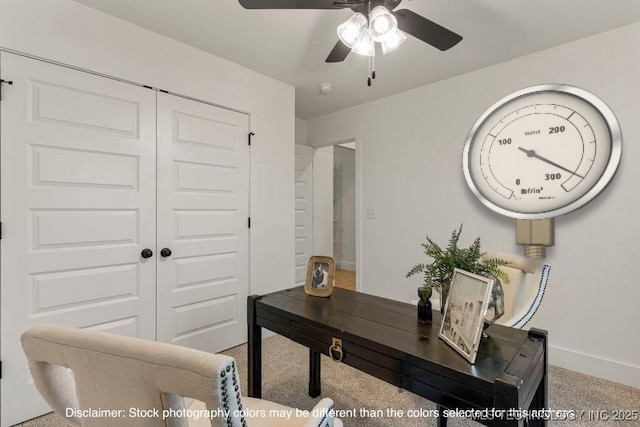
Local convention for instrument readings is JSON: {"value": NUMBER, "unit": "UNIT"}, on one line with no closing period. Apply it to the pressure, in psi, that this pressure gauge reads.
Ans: {"value": 280, "unit": "psi"}
